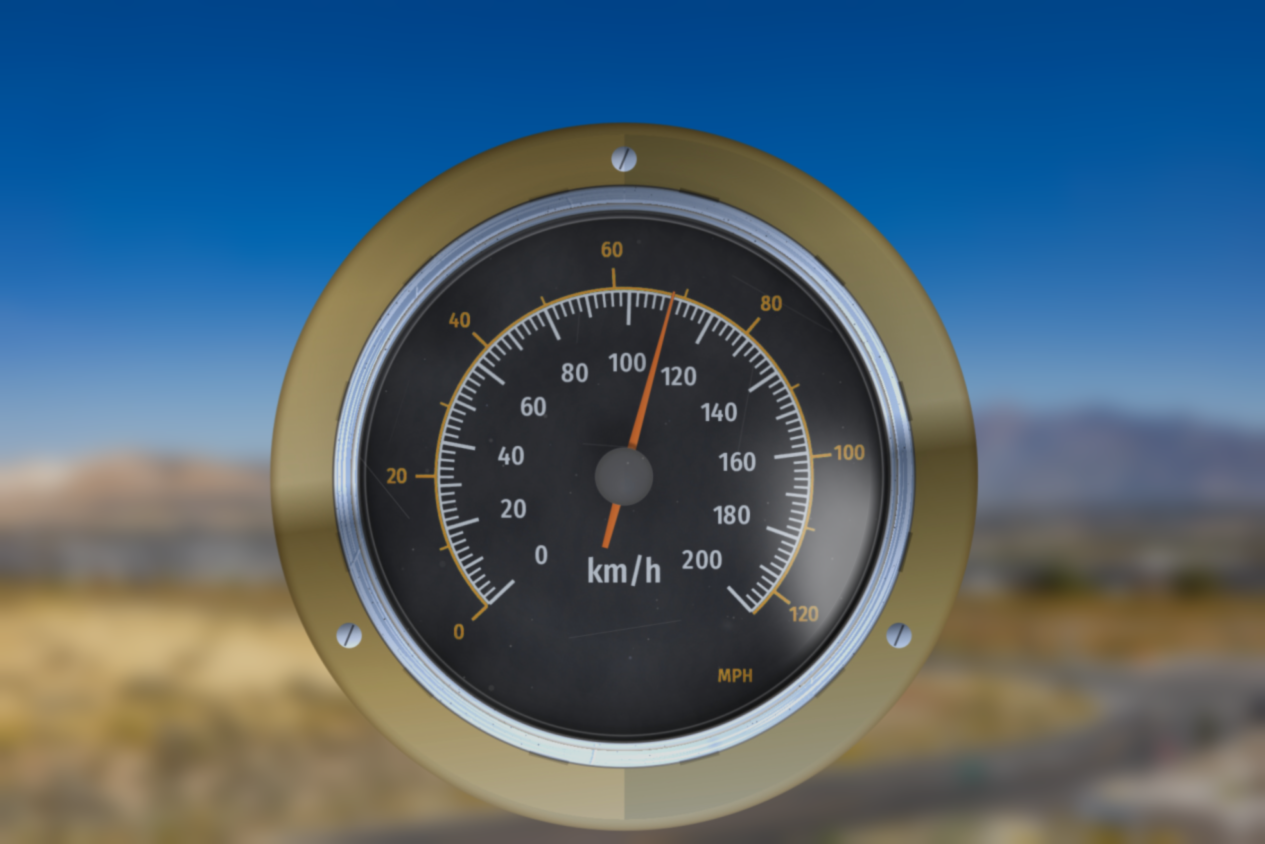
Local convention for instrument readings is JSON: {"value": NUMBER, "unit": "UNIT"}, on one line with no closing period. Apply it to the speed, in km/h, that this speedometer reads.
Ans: {"value": 110, "unit": "km/h"}
